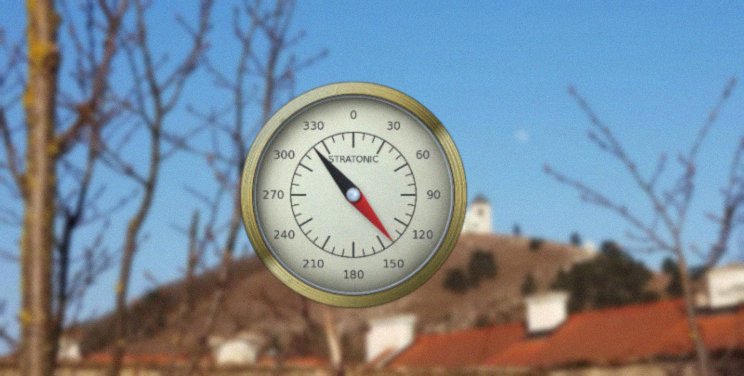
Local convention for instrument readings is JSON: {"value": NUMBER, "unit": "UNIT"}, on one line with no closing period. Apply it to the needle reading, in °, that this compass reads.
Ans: {"value": 140, "unit": "°"}
